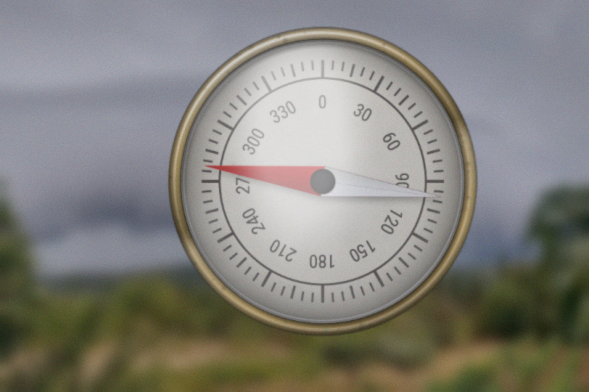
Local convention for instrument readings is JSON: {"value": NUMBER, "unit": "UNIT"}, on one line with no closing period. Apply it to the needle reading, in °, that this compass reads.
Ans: {"value": 277.5, "unit": "°"}
